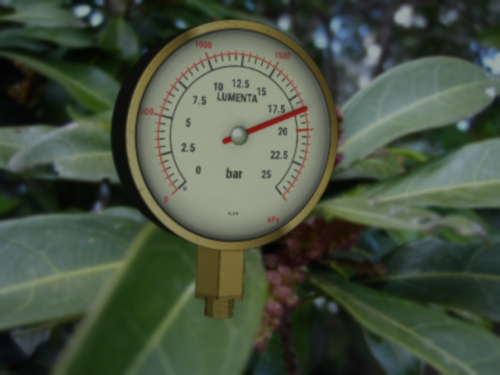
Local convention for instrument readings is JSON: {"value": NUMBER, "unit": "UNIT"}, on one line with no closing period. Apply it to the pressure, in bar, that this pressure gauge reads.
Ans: {"value": 18.5, "unit": "bar"}
